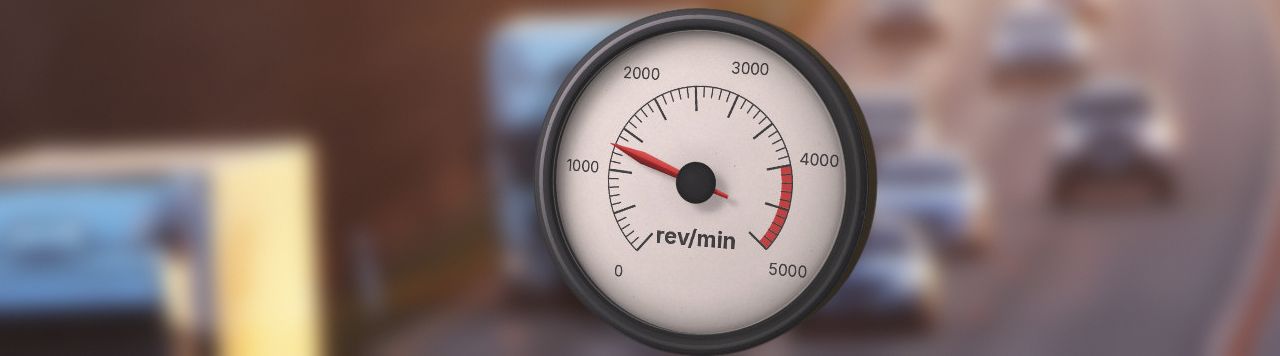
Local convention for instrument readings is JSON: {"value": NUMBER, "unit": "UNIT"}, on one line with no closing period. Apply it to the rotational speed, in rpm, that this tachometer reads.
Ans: {"value": 1300, "unit": "rpm"}
